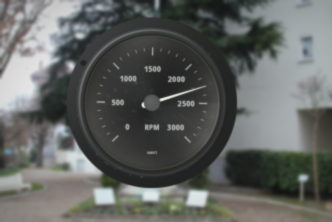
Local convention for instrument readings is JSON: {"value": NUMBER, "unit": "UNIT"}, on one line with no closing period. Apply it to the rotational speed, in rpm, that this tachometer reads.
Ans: {"value": 2300, "unit": "rpm"}
